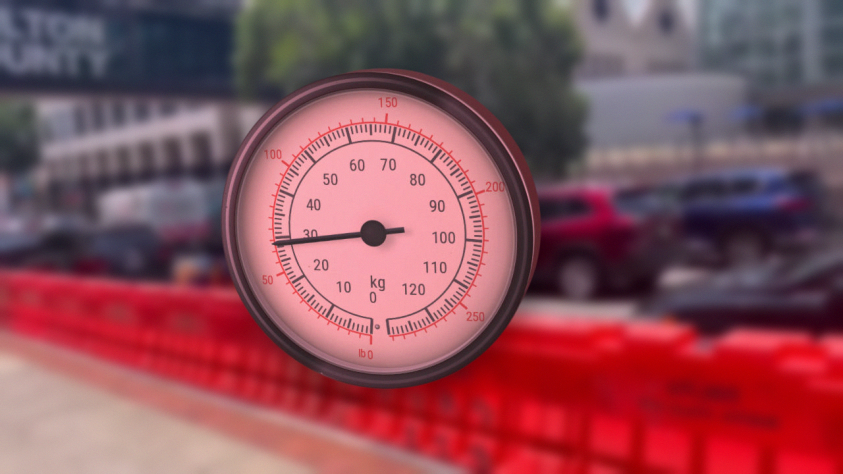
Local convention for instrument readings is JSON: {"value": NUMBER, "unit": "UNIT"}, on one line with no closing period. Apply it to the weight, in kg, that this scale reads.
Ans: {"value": 29, "unit": "kg"}
